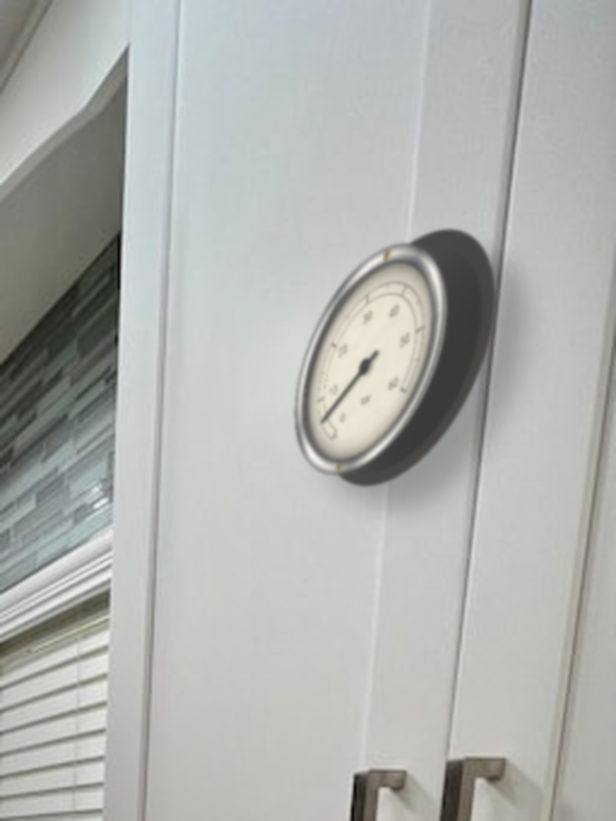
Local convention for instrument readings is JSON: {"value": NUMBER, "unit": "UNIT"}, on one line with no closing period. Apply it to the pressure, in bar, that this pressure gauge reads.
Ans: {"value": 5, "unit": "bar"}
